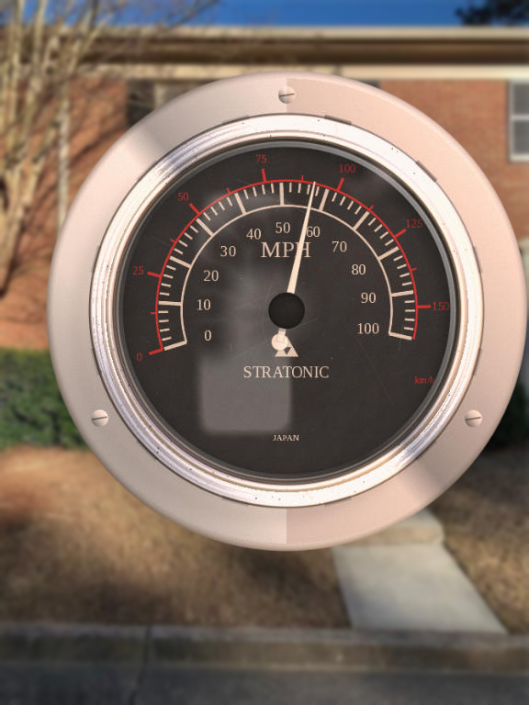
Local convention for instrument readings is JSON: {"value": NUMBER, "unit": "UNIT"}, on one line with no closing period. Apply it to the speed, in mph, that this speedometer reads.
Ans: {"value": 57, "unit": "mph"}
